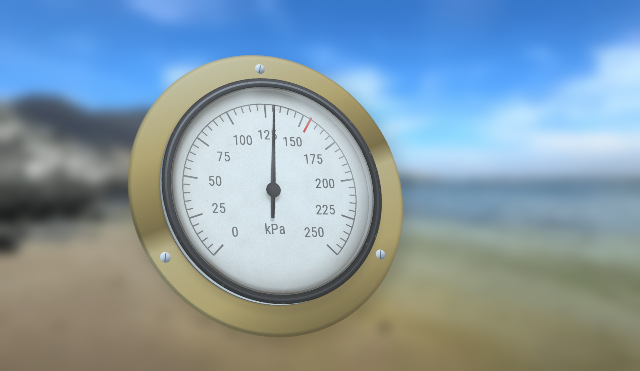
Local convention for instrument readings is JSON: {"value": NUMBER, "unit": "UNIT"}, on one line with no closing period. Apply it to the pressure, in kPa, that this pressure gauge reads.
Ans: {"value": 130, "unit": "kPa"}
